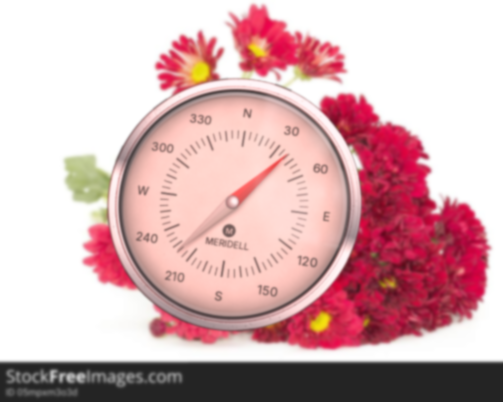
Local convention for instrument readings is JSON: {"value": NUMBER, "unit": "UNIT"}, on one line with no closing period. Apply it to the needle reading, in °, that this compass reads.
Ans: {"value": 40, "unit": "°"}
